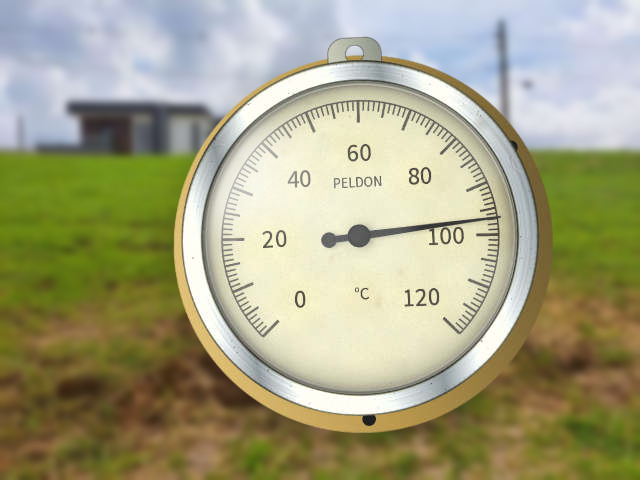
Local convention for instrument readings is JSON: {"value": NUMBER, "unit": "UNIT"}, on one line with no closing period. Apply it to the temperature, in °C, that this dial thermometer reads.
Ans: {"value": 97, "unit": "°C"}
